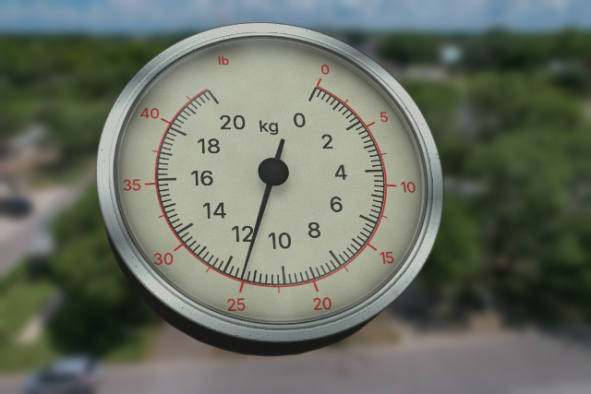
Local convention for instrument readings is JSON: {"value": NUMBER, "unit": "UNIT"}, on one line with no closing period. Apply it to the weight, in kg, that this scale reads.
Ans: {"value": 11.4, "unit": "kg"}
